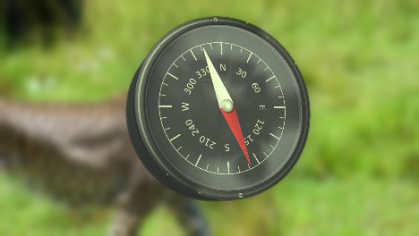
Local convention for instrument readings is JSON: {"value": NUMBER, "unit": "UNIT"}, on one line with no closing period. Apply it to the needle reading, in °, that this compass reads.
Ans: {"value": 160, "unit": "°"}
